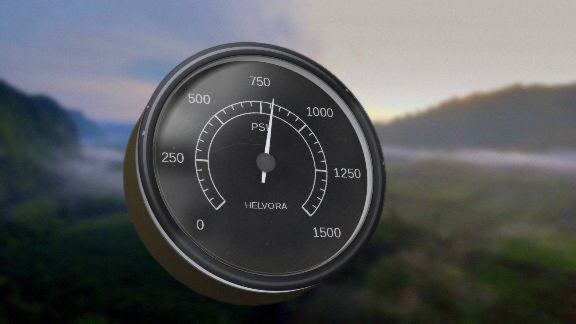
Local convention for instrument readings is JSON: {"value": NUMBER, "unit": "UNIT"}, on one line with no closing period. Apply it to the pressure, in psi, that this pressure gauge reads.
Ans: {"value": 800, "unit": "psi"}
